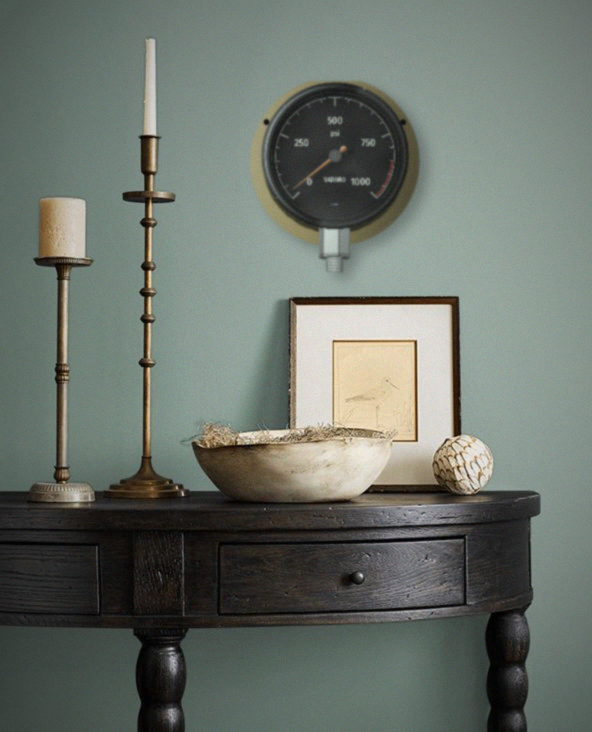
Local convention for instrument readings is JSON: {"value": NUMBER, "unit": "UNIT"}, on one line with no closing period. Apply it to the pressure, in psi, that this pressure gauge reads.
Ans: {"value": 25, "unit": "psi"}
